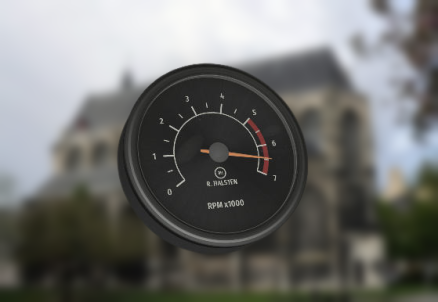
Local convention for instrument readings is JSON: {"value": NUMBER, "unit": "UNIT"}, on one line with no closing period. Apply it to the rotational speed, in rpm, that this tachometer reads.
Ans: {"value": 6500, "unit": "rpm"}
